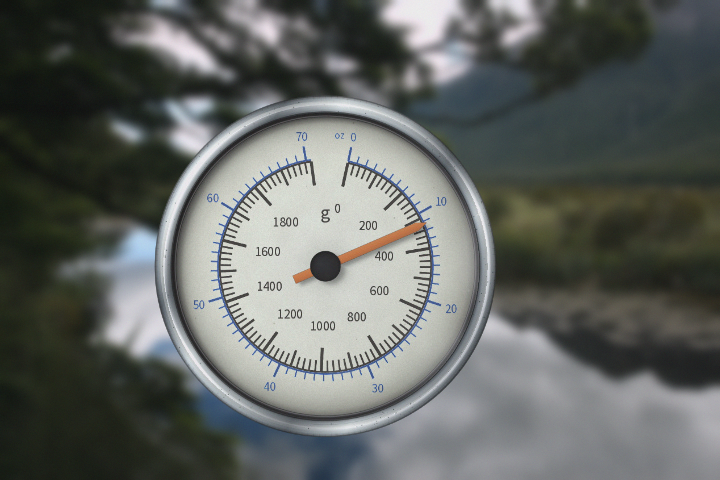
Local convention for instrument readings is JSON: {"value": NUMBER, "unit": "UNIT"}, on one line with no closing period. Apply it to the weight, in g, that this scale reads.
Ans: {"value": 320, "unit": "g"}
